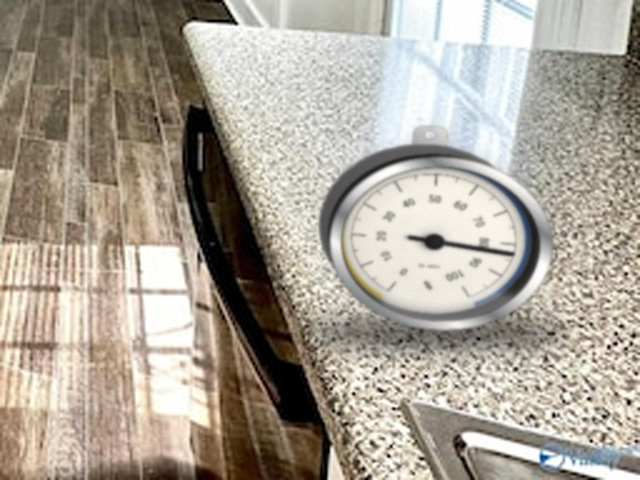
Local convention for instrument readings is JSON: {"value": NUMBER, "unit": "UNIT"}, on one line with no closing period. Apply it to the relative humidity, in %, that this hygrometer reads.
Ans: {"value": 82.5, "unit": "%"}
